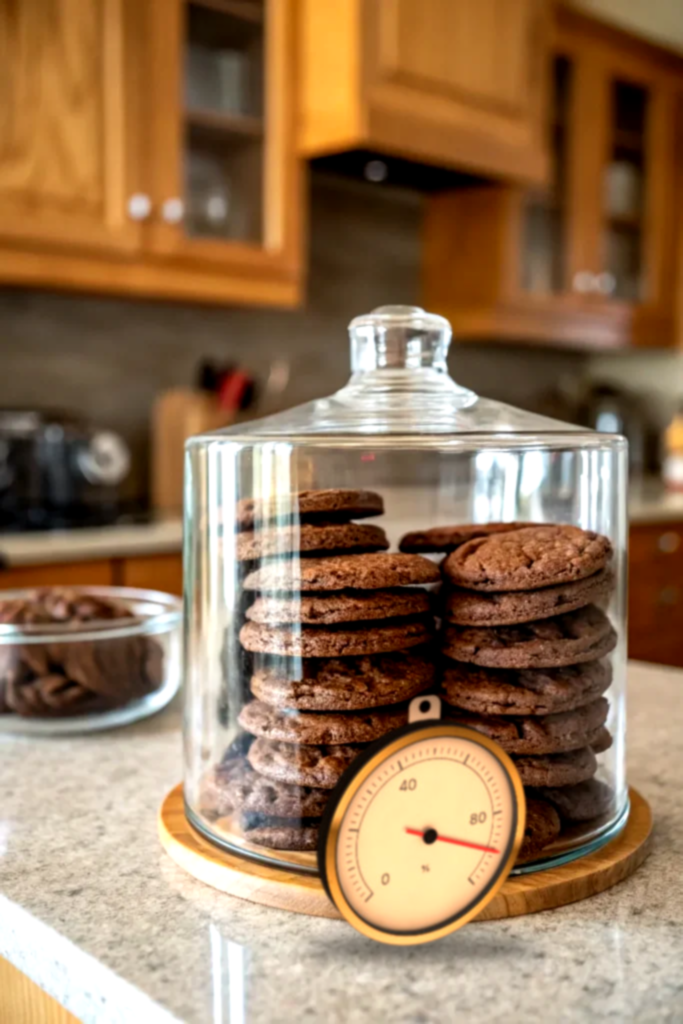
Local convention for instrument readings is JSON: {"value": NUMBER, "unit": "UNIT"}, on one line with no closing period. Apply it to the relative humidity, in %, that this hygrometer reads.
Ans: {"value": 90, "unit": "%"}
